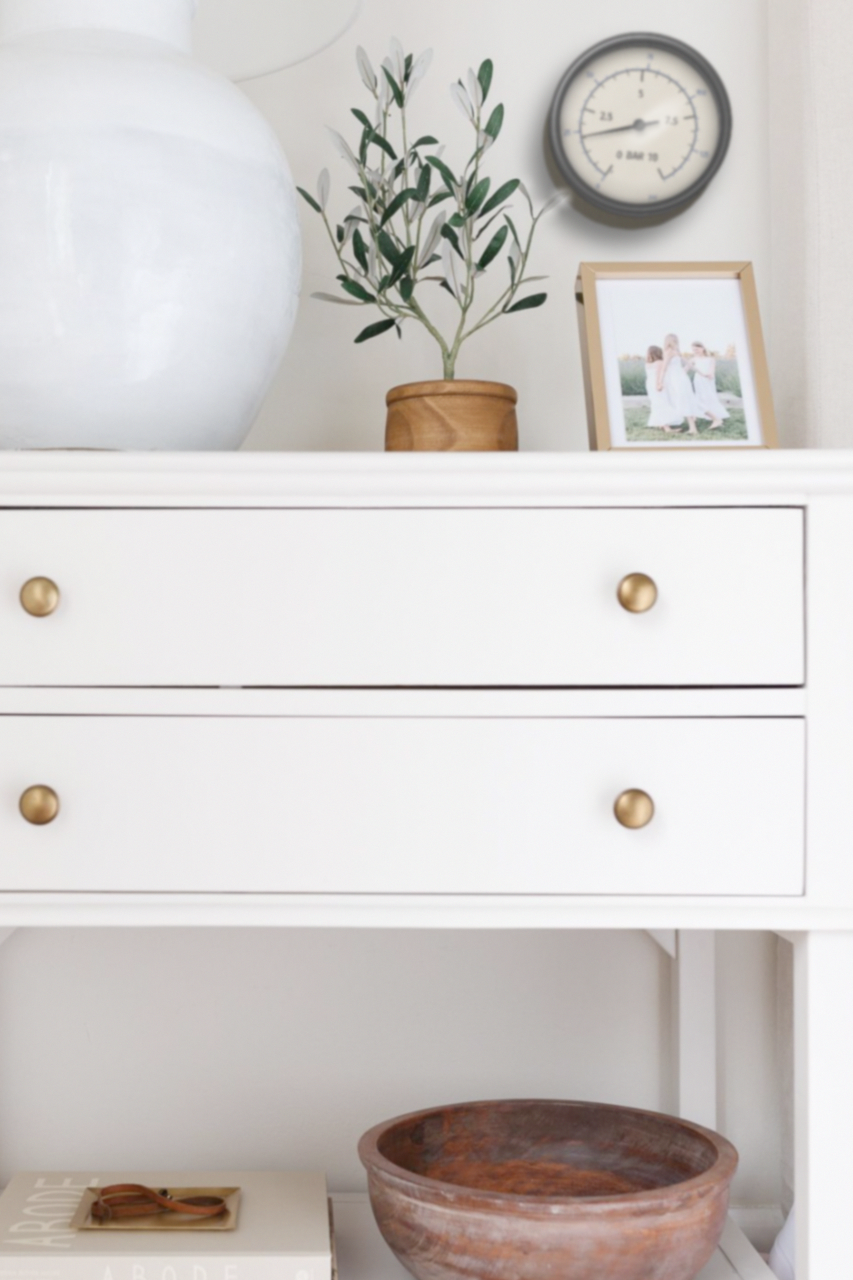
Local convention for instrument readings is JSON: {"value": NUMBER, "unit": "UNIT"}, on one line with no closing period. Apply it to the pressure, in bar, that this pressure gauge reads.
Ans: {"value": 1.5, "unit": "bar"}
